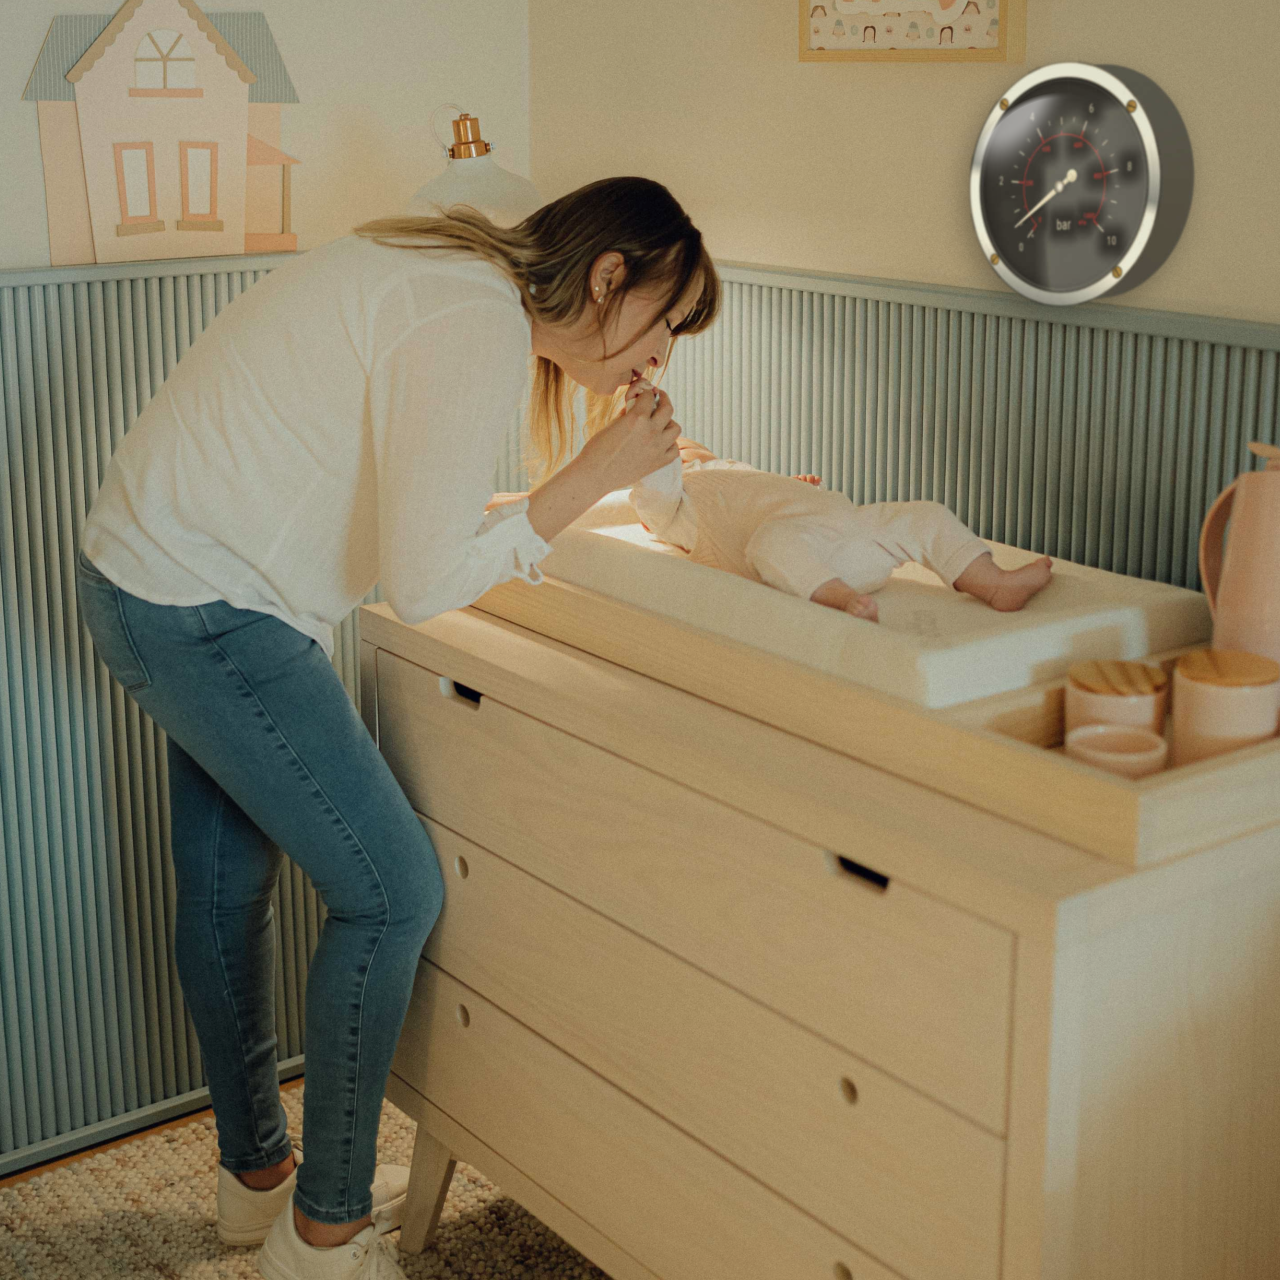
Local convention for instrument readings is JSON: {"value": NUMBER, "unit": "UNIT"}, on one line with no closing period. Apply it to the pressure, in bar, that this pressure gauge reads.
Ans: {"value": 0.5, "unit": "bar"}
